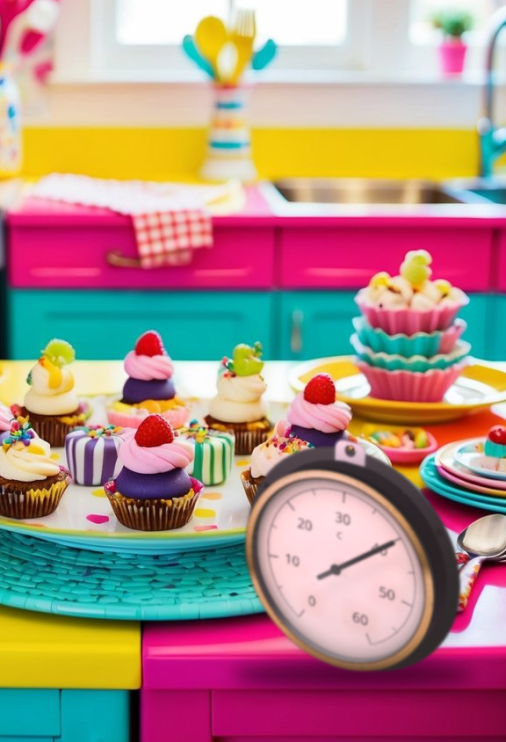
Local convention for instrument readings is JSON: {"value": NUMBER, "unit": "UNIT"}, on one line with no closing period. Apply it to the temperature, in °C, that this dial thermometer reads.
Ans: {"value": 40, "unit": "°C"}
